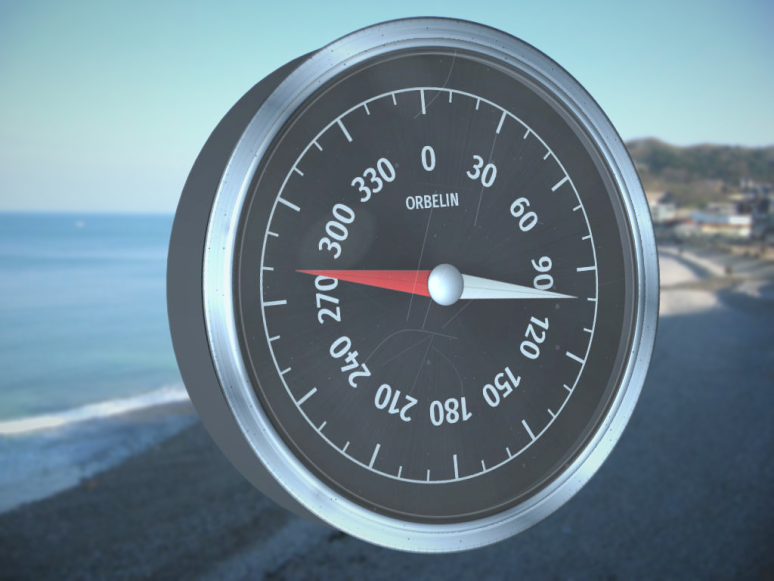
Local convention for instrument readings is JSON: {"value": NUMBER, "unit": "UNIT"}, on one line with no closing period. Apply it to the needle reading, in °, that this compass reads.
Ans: {"value": 280, "unit": "°"}
